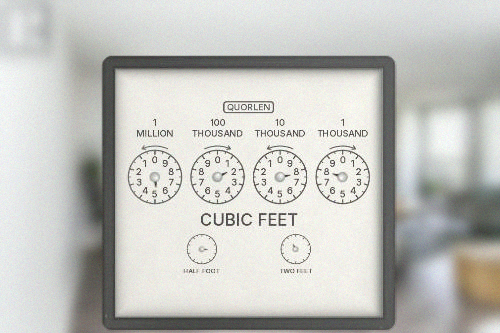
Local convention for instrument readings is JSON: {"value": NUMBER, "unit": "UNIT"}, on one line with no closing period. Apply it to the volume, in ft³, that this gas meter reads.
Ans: {"value": 517800, "unit": "ft³"}
